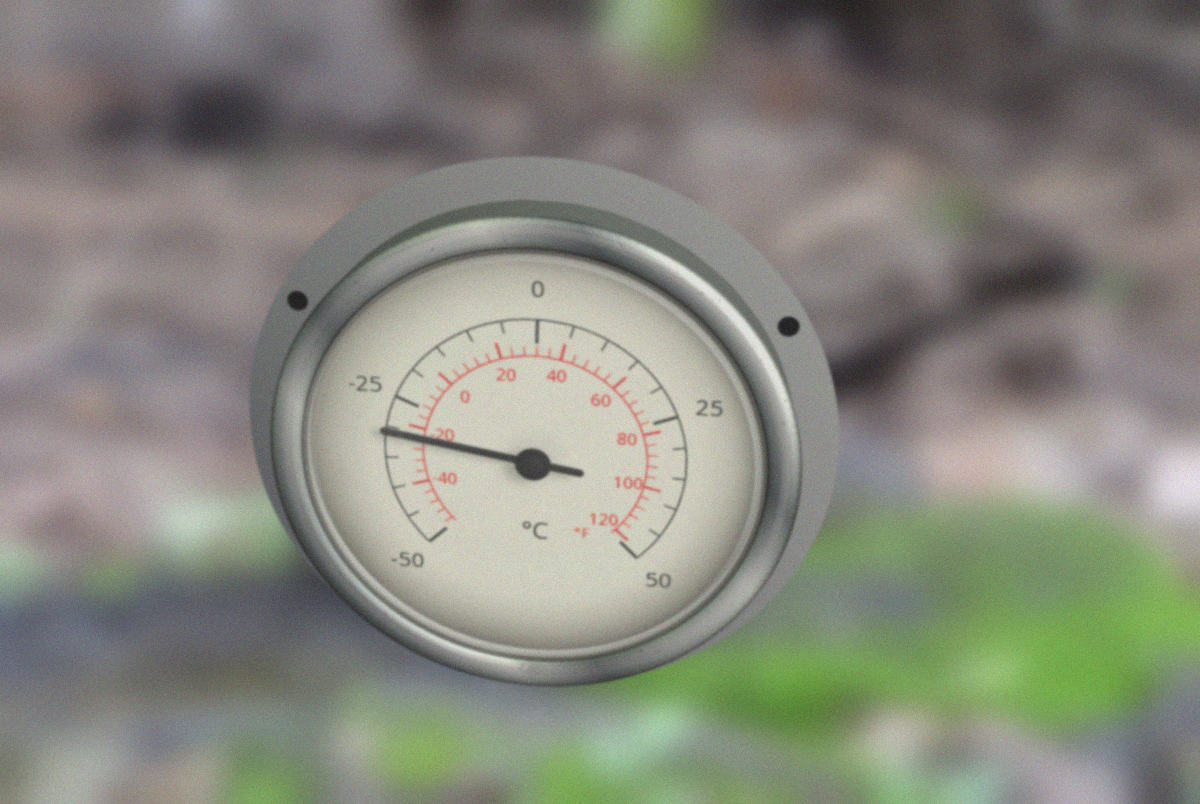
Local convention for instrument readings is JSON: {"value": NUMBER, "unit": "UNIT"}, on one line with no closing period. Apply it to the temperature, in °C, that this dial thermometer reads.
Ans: {"value": -30, "unit": "°C"}
